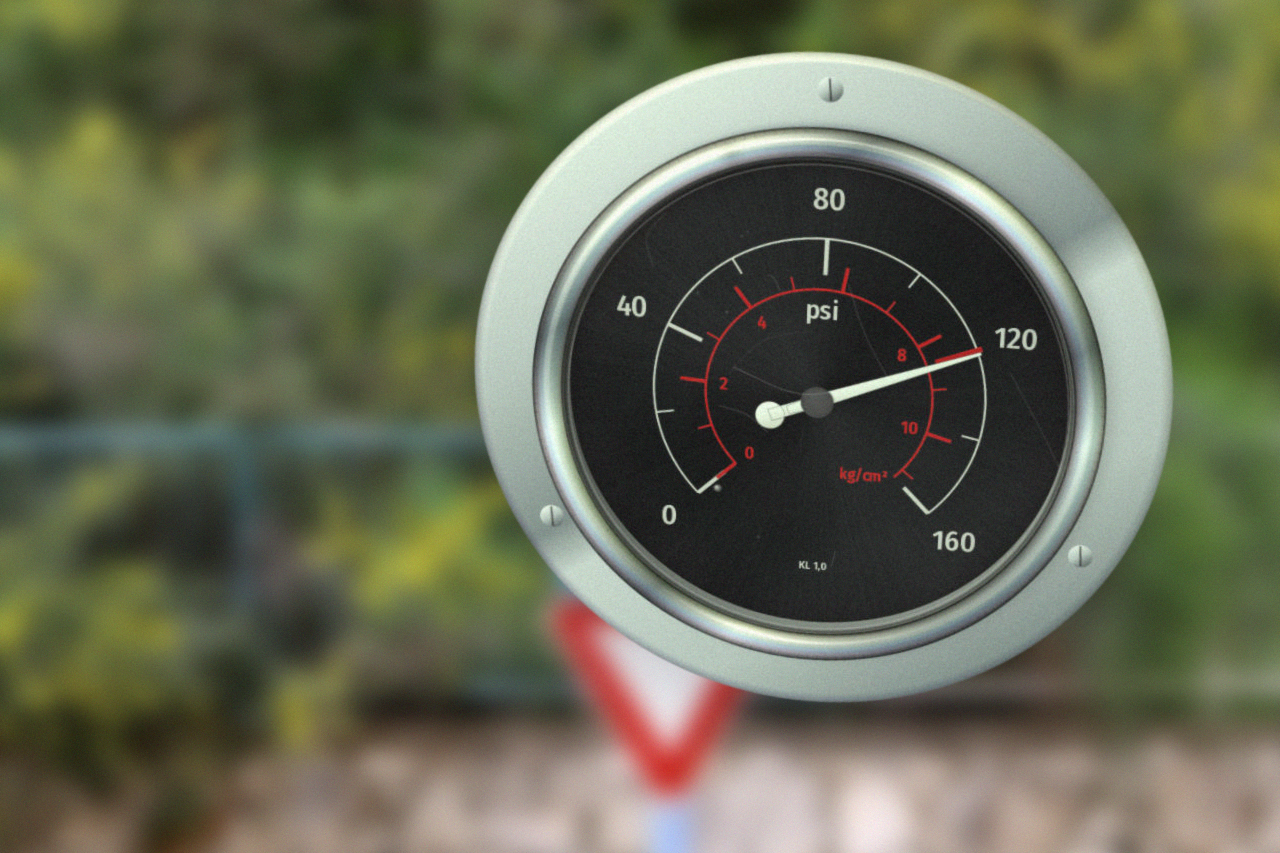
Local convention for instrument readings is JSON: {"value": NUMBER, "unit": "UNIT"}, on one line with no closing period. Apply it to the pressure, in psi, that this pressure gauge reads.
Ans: {"value": 120, "unit": "psi"}
